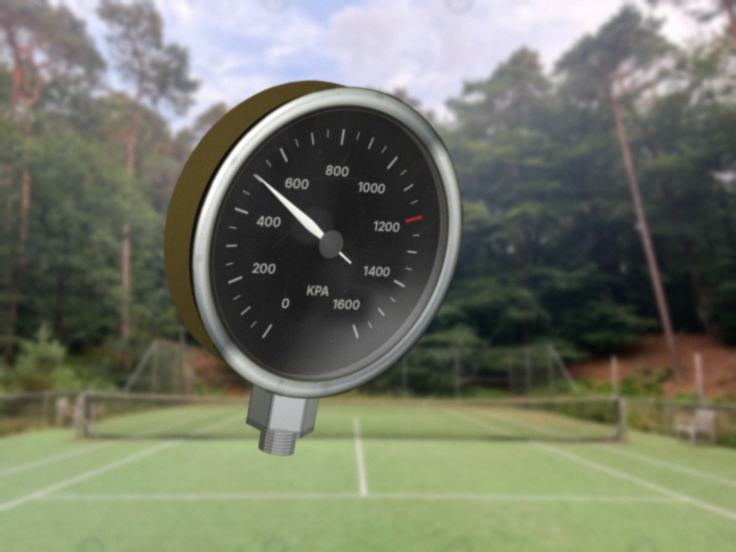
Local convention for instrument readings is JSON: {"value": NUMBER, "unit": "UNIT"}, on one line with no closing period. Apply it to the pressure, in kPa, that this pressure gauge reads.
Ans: {"value": 500, "unit": "kPa"}
